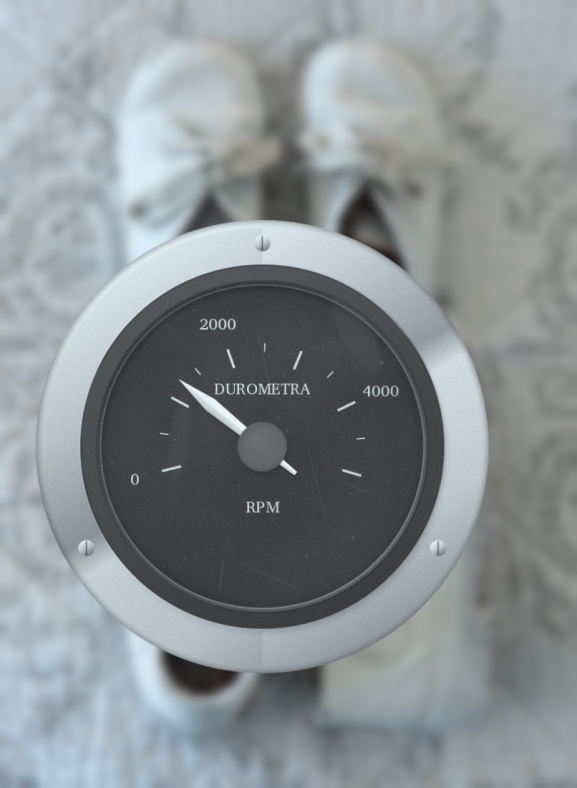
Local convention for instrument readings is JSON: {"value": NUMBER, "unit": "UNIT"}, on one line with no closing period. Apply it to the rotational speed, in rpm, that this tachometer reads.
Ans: {"value": 1250, "unit": "rpm"}
